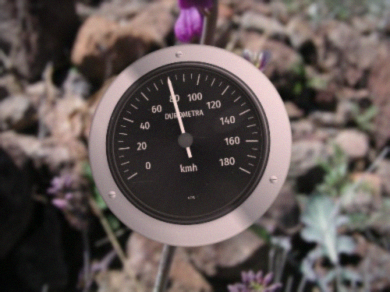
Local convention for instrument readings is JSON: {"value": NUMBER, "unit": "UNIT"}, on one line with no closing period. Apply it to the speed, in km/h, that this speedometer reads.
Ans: {"value": 80, "unit": "km/h"}
